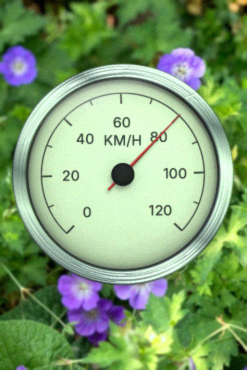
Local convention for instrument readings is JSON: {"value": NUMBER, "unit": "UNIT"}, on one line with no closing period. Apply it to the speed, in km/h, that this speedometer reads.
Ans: {"value": 80, "unit": "km/h"}
